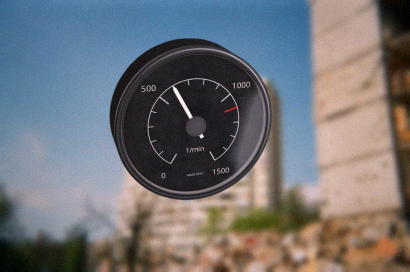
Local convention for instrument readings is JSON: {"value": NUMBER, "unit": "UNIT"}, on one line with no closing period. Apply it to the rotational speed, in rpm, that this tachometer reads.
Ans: {"value": 600, "unit": "rpm"}
